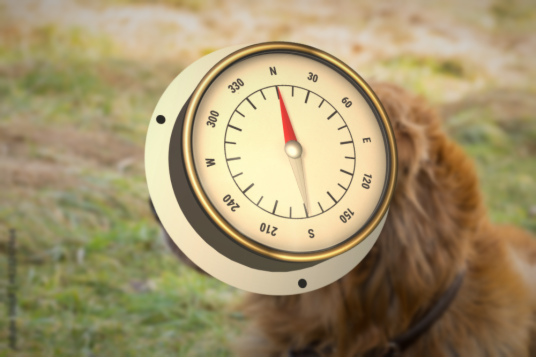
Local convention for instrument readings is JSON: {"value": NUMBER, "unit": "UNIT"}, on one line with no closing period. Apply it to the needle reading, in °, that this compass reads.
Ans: {"value": 0, "unit": "°"}
